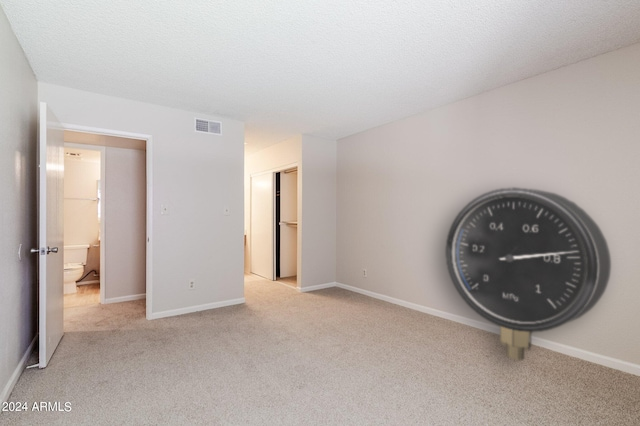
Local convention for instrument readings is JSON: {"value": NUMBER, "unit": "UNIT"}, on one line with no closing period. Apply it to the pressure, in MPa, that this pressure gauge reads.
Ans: {"value": 0.78, "unit": "MPa"}
